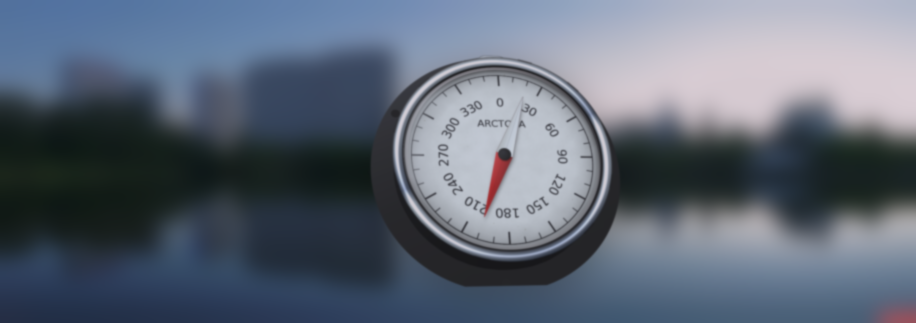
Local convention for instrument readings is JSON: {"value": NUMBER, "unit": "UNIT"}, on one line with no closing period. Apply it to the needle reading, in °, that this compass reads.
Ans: {"value": 200, "unit": "°"}
